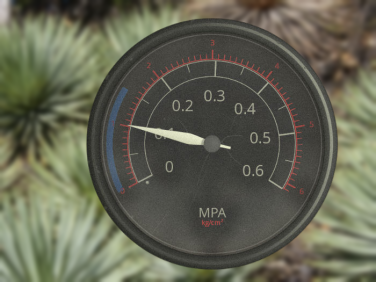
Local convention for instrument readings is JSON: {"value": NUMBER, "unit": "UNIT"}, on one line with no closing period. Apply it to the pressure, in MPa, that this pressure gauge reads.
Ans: {"value": 0.1, "unit": "MPa"}
